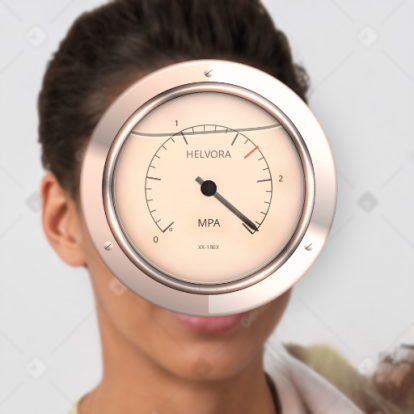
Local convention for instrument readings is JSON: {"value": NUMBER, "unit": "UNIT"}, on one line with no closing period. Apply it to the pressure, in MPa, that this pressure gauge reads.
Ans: {"value": 2.45, "unit": "MPa"}
